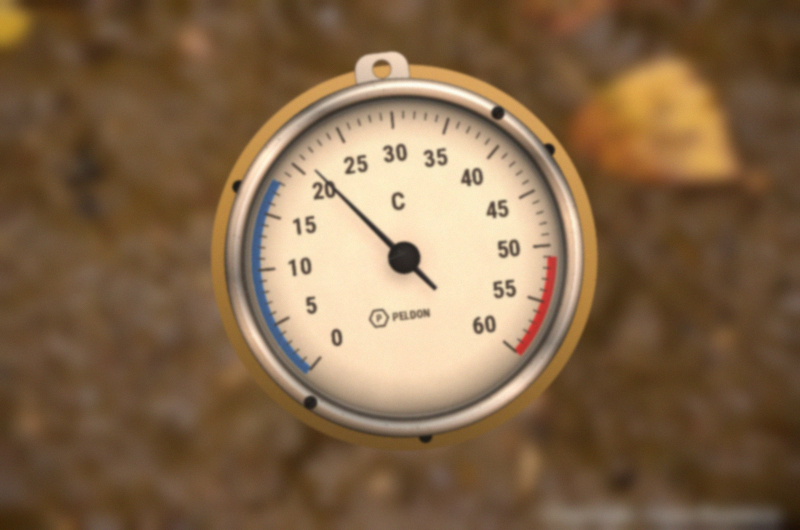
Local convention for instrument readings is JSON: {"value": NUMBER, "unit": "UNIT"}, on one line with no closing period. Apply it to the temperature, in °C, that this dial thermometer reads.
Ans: {"value": 21, "unit": "°C"}
